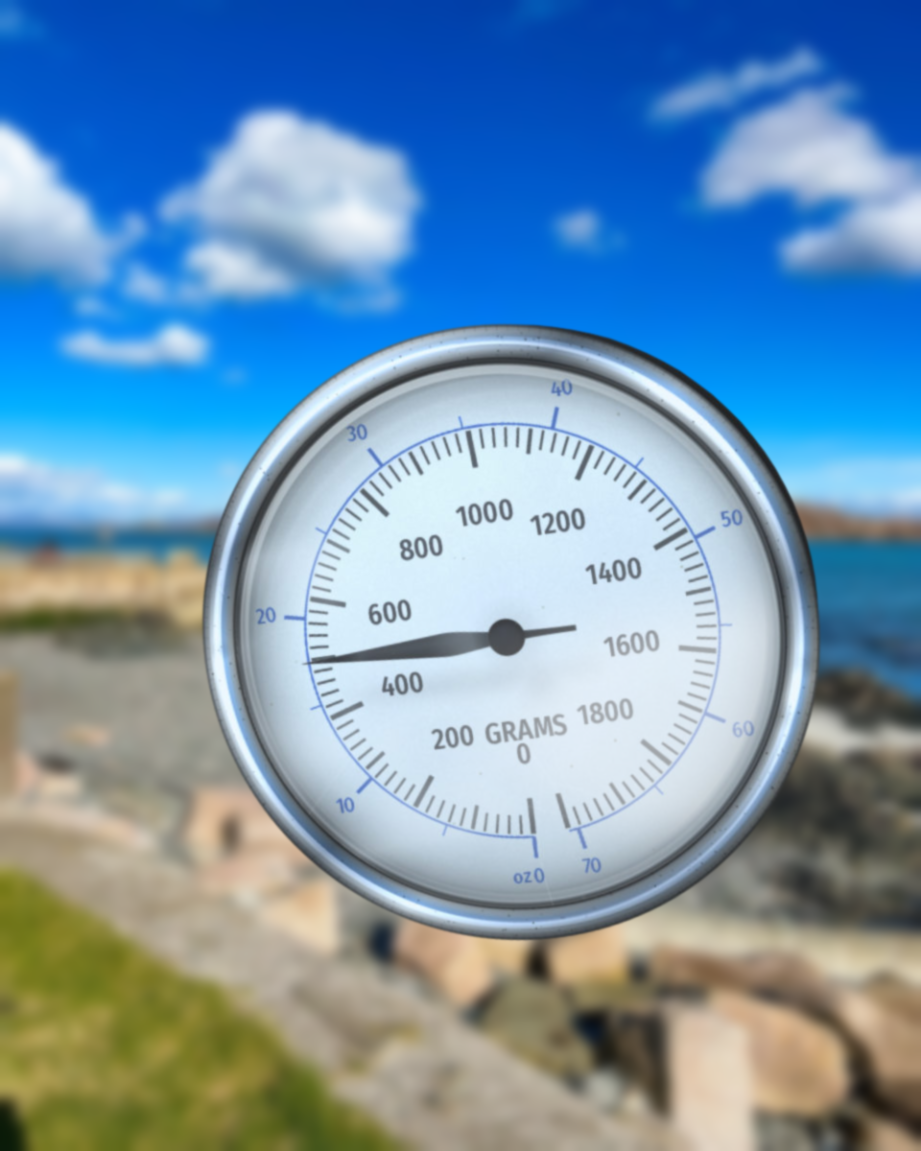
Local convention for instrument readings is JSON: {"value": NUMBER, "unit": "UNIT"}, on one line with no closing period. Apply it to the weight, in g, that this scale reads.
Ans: {"value": 500, "unit": "g"}
